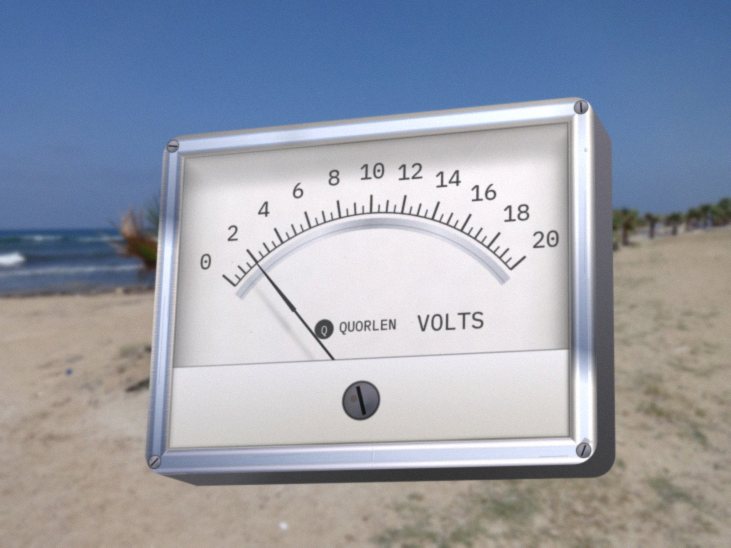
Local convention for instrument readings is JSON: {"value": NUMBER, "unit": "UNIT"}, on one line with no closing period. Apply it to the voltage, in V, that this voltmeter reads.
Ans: {"value": 2, "unit": "V"}
